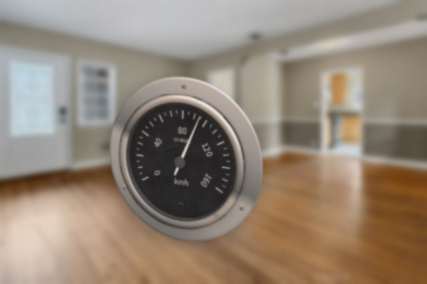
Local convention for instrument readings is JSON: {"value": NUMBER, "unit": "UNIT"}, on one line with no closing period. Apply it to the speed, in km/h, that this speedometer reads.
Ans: {"value": 95, "unit": "km/h"}
